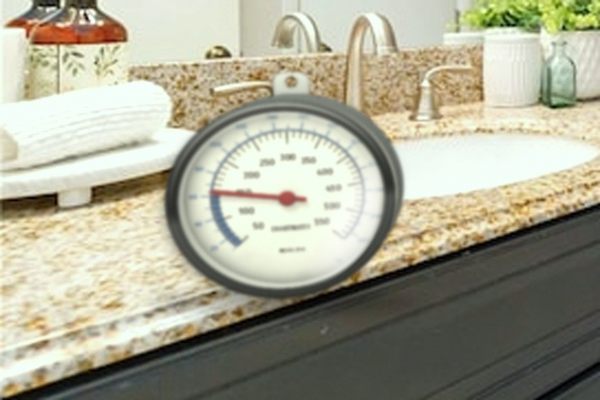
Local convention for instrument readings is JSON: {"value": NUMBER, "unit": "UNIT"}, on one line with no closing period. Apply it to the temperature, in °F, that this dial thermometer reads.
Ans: {"value": 150, "unit": "°F"}
